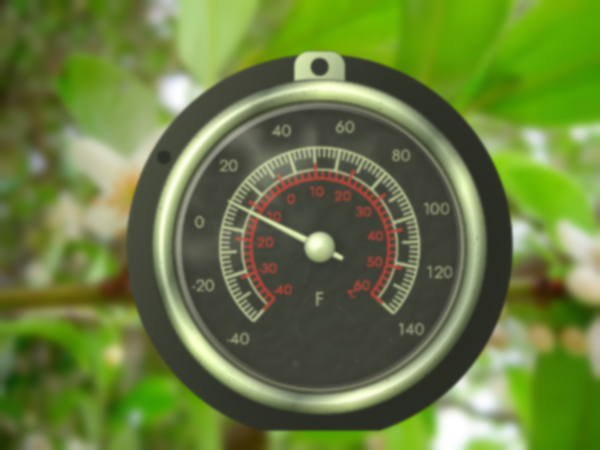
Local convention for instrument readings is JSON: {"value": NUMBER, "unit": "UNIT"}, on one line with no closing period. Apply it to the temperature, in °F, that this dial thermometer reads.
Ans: {"value": 10, "unit": "°F"}
